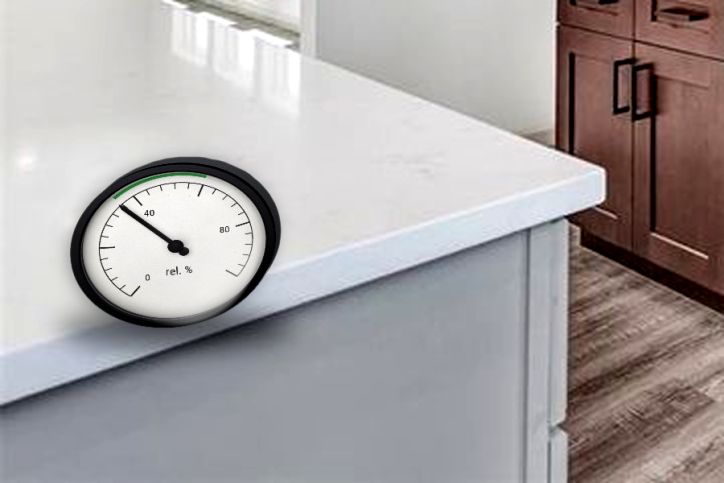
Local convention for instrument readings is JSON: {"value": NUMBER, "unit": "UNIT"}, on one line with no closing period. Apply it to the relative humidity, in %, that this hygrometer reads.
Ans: {"value": 36, "unit": "%"}
